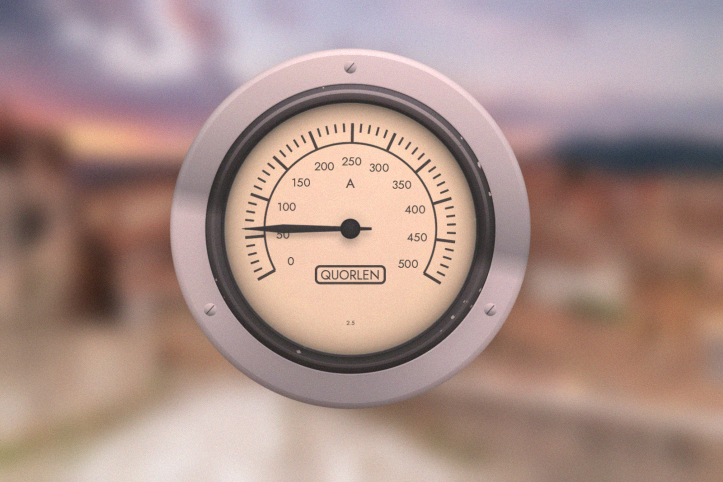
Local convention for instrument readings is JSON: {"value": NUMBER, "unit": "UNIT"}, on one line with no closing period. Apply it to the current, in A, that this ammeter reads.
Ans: {"value": 60, "unit": "A"}
